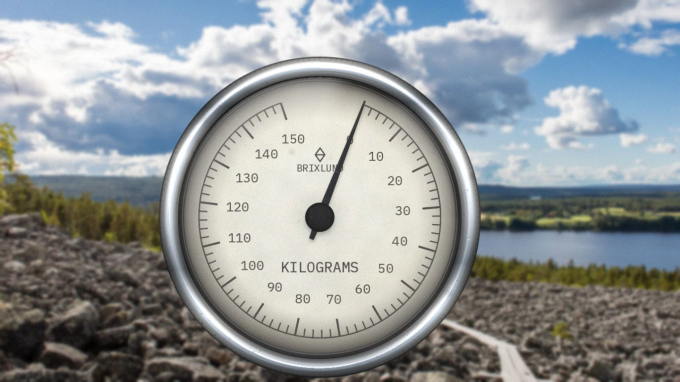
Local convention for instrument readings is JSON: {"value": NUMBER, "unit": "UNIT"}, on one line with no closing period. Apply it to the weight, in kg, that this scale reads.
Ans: {"value": 0, "unit": "kg"}
